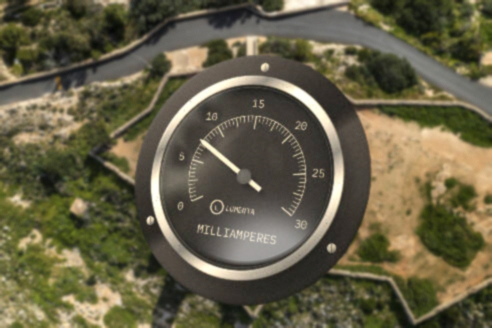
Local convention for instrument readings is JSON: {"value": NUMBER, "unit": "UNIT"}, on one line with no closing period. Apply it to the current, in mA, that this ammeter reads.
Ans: {"value": 7.5, "unit": "mA"}
